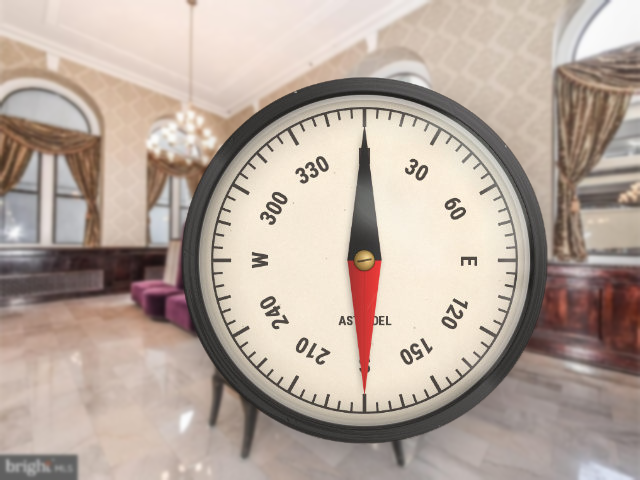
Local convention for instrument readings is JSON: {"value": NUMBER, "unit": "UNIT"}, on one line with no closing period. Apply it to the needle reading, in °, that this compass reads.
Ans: {"value": 180, "unit": "°"}
